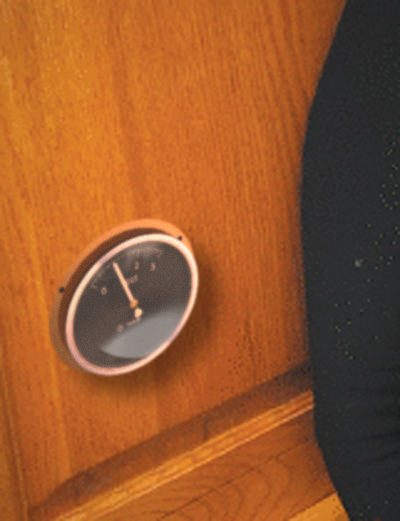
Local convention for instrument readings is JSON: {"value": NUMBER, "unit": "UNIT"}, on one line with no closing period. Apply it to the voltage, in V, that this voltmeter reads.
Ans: {"value": 1, "unit": "V"}
